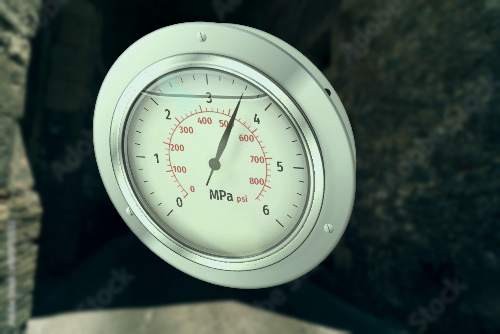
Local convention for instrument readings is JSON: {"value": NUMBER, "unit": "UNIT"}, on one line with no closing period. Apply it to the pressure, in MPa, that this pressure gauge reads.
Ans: {"value": 3.6, "unit": "MPa"}
